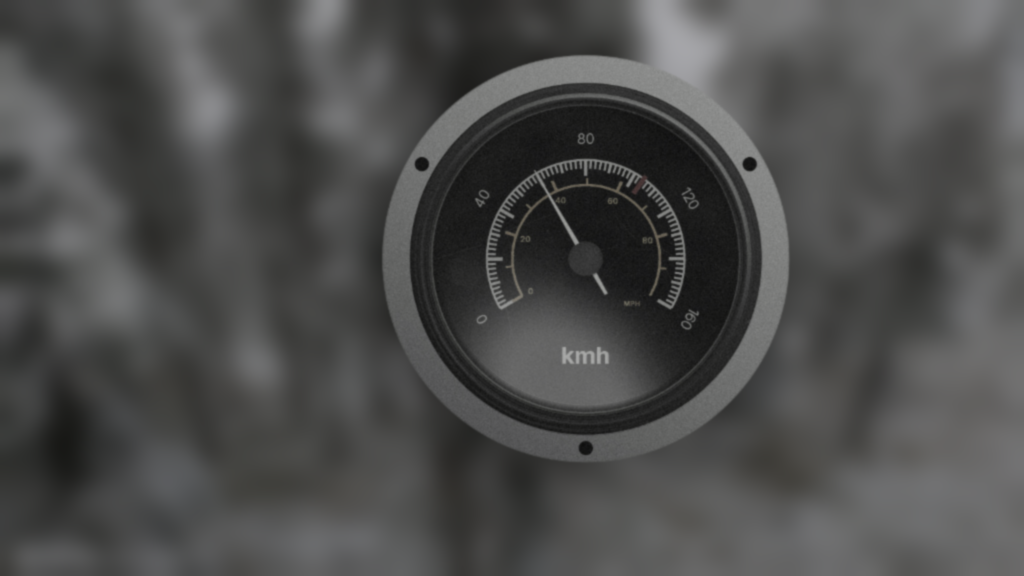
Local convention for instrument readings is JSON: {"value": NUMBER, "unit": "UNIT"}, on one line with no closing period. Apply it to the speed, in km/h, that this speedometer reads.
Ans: {"value": 60, "unit": "km/h"}
